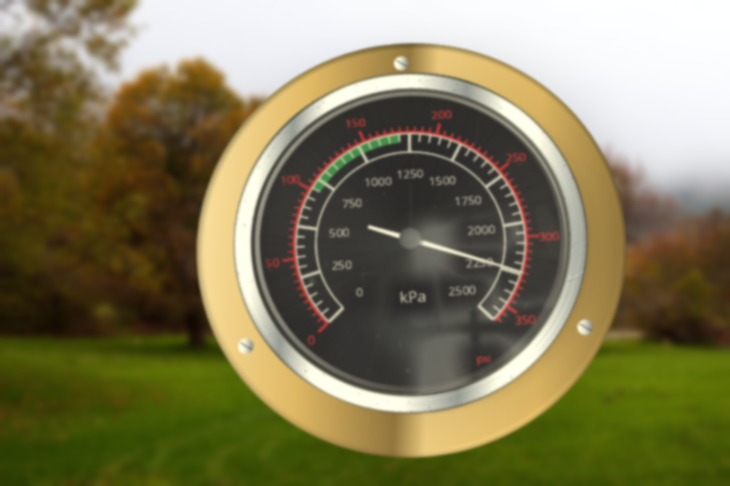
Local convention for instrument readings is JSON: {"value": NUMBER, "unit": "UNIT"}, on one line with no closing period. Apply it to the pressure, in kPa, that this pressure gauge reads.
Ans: {"value": 2250, "unit": "kPa"}
